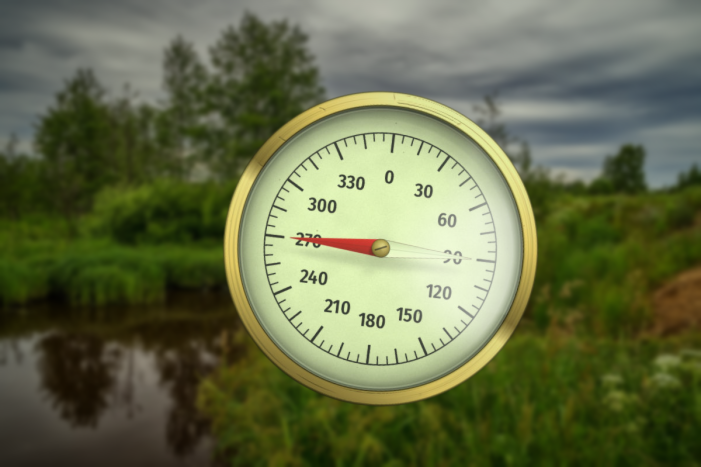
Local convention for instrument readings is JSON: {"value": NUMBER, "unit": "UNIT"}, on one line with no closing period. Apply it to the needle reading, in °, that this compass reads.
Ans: {"value": 270, "unit": "°"}
